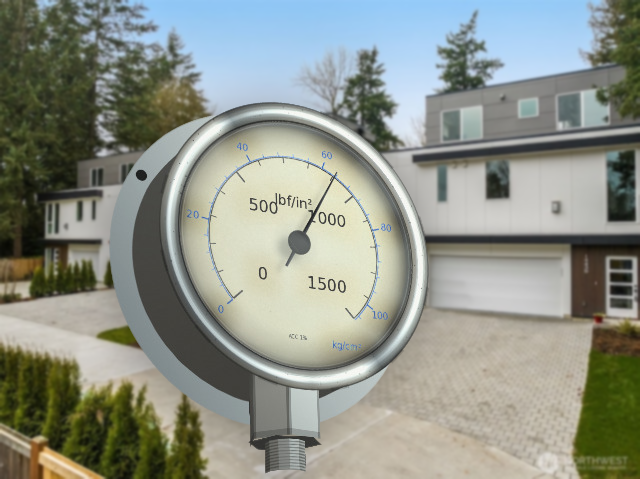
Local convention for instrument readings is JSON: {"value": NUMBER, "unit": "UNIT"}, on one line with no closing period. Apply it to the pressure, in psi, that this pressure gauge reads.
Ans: {"value": 900, "unit": "psi"}
